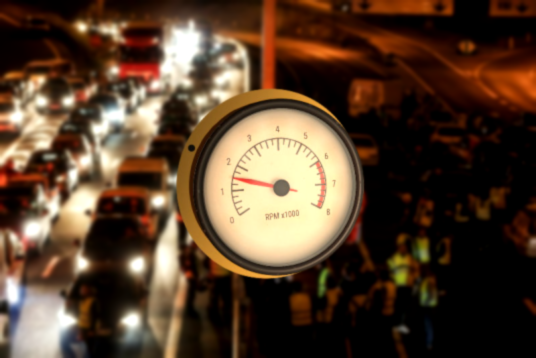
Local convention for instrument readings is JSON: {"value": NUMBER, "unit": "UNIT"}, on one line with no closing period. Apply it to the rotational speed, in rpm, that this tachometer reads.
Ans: {"value": 1500, "unit": "rpm"}
